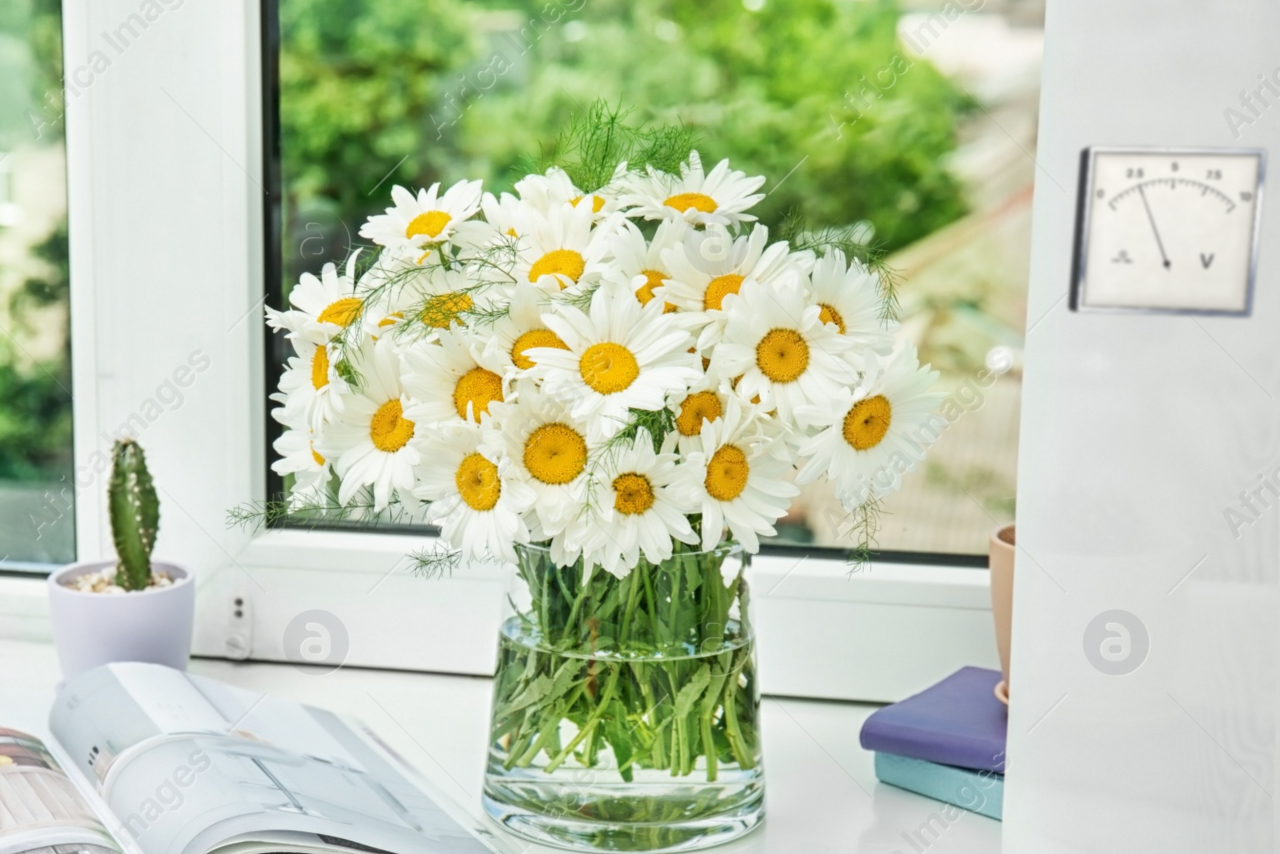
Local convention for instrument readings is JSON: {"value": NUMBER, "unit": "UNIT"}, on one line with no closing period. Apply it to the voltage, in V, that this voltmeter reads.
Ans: {"value": 2.5, "unit": "V"}
